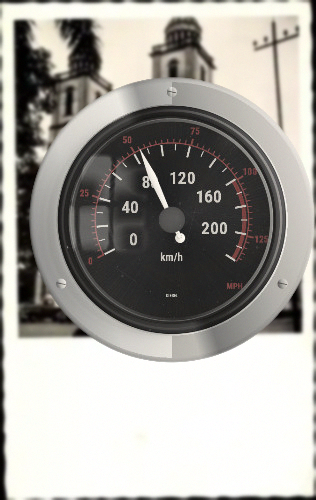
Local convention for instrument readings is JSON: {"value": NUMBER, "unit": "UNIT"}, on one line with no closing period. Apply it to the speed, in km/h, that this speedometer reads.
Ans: {"value": 85, "unit": "km/h"}
